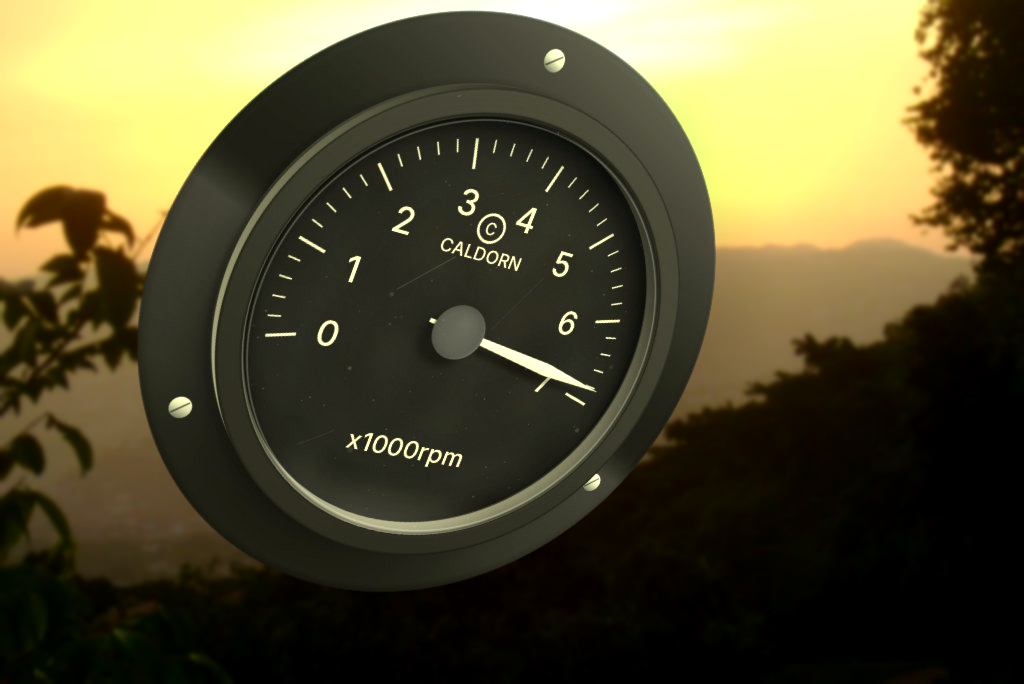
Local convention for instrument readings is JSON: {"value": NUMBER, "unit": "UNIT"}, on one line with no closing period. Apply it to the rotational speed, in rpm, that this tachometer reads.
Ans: {"value": 6800, "unit": "rpm"}
